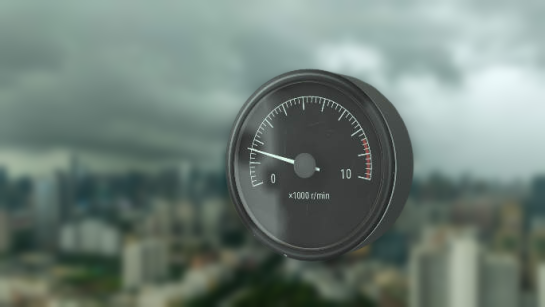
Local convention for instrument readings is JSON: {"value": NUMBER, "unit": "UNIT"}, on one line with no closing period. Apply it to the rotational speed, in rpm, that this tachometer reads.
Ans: {"value": 1600, "unit": "rpm"}
